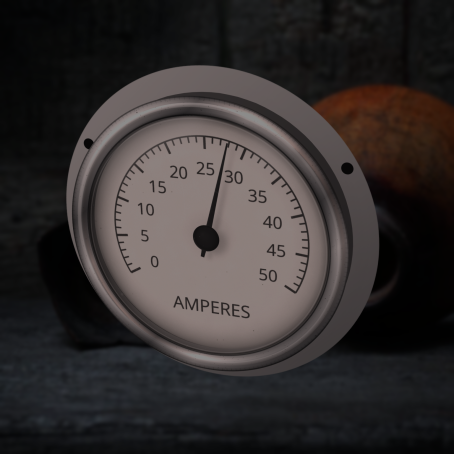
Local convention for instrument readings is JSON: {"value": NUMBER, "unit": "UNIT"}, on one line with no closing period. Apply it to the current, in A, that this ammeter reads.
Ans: {"value": 28, "unit": "A"}
